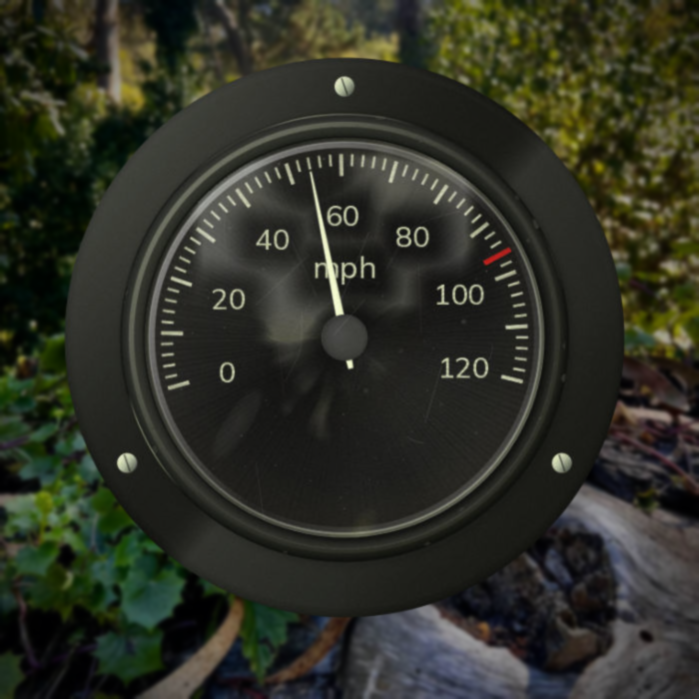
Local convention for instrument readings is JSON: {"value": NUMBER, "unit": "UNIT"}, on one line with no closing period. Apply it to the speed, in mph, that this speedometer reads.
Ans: {"value": 54, "unit": "mph"}
